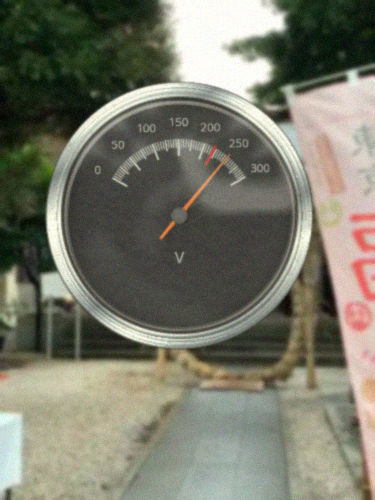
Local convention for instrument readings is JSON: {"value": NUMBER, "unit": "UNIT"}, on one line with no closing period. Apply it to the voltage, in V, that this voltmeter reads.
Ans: {"value": 250, "unit": "V"}
